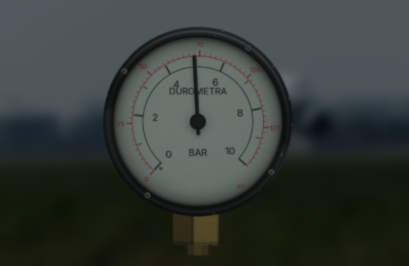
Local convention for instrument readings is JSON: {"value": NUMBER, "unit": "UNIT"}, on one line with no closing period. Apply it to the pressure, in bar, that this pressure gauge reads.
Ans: {"value": 5, "unit": "bar"}
